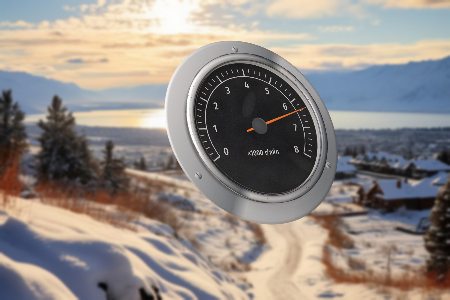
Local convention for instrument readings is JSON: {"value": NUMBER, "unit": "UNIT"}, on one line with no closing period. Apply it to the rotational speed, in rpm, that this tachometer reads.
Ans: {"value": 6400, "unit": "rpm"}
